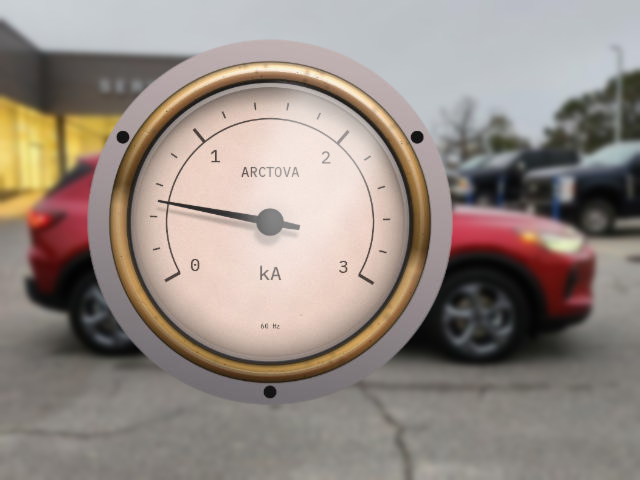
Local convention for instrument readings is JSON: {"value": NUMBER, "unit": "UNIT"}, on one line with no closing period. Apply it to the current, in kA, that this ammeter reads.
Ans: {"value": 0.5, "unit": "kA"}
